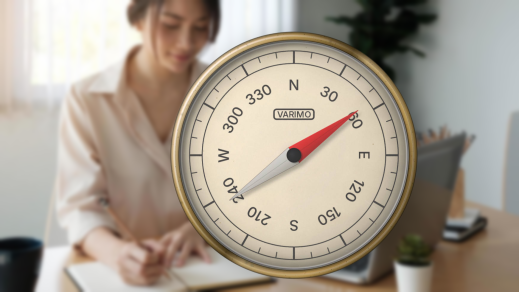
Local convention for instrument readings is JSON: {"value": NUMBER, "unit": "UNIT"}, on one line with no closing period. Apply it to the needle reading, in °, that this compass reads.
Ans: {"value": 55, "unit": "°"}
